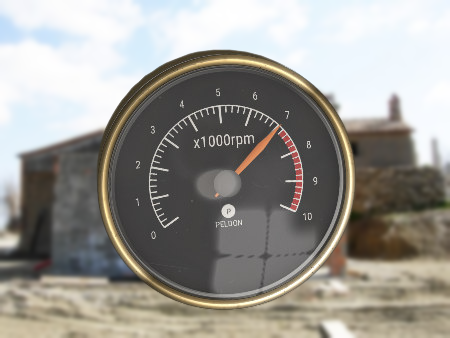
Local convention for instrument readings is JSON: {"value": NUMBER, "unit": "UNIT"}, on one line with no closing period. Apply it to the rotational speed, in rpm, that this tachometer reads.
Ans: {"value": 7000, "unit": "rpm"}
